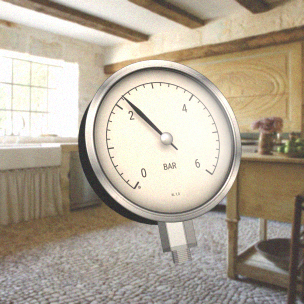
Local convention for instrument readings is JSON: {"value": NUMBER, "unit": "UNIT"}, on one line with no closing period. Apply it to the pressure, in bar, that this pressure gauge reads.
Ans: {"value": 2.2, "unit": "bar"}
